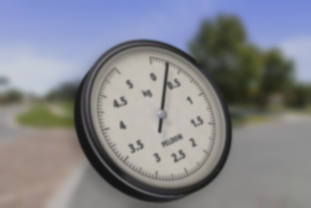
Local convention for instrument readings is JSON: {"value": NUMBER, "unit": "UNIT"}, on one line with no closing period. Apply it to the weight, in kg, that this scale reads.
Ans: {"value": 0.25, "unit": "kg"}
